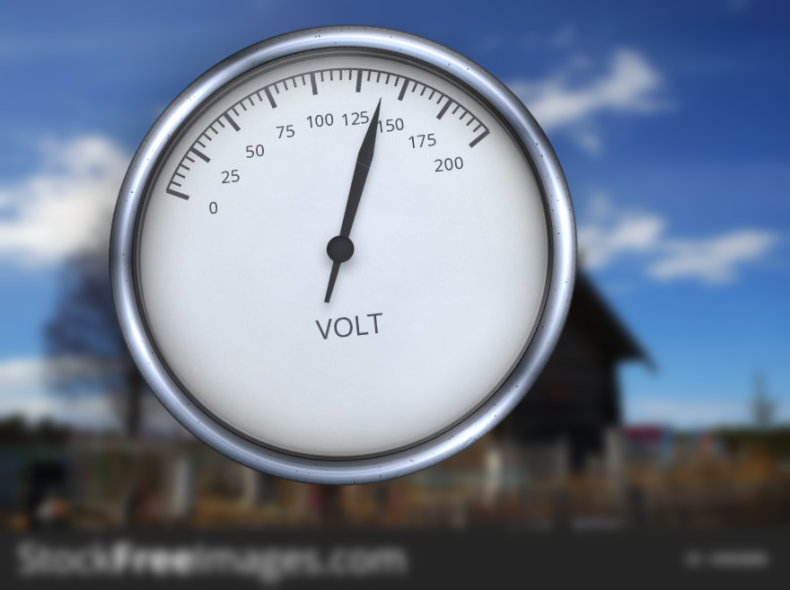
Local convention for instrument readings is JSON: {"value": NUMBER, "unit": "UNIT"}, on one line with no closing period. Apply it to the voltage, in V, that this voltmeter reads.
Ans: {"value": 140, "unit": "V"}
